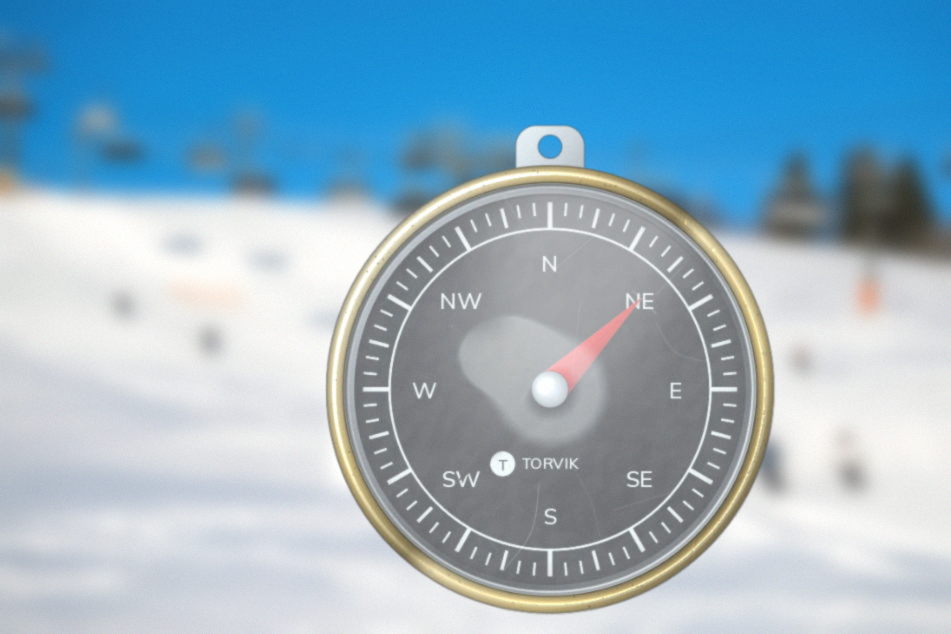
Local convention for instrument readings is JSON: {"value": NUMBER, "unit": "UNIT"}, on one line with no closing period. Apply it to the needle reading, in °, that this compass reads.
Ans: {"value": 45, "unit": "°"}
